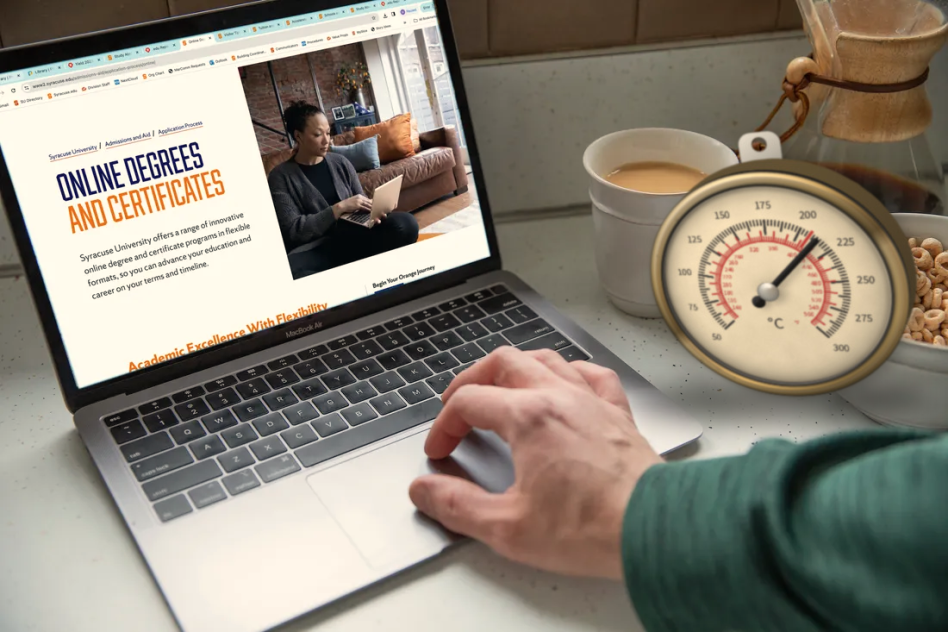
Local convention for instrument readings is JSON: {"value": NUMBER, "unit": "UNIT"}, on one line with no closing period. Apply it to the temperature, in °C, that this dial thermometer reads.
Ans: {"value": 212.5, "unit": "°C"}
